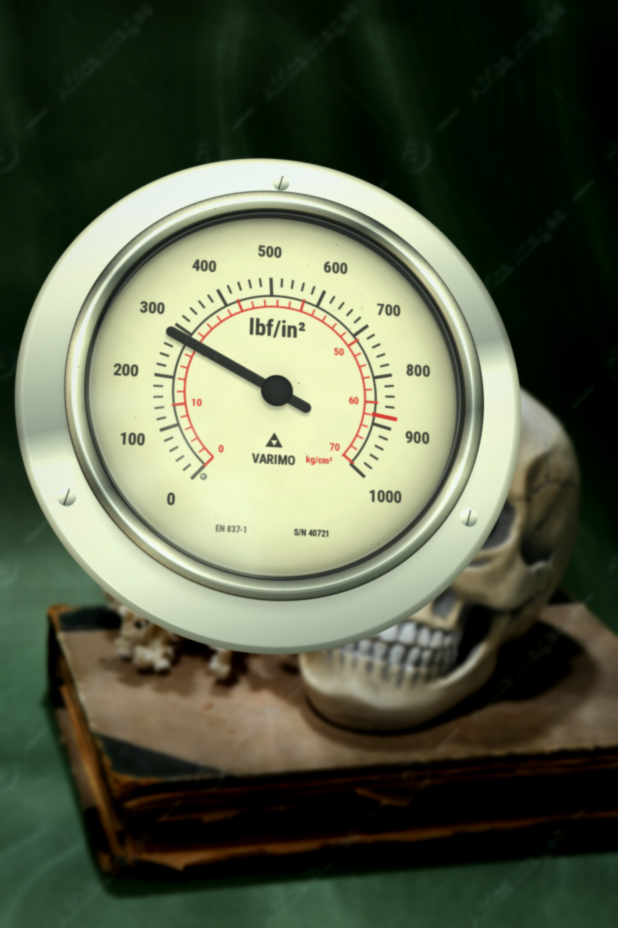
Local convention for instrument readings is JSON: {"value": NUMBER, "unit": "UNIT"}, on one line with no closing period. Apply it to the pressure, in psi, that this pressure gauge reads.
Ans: {"value": 280, "unit": "psi"}
